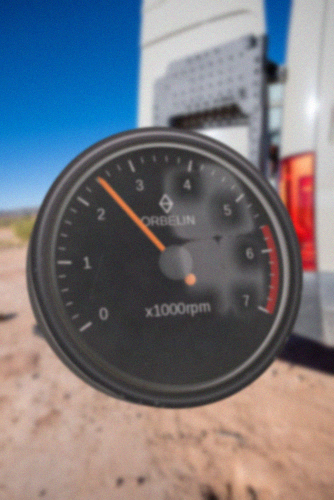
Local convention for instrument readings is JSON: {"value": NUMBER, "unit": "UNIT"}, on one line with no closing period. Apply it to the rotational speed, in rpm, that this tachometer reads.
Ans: {"value": 2400, "unit": "rpm"}
